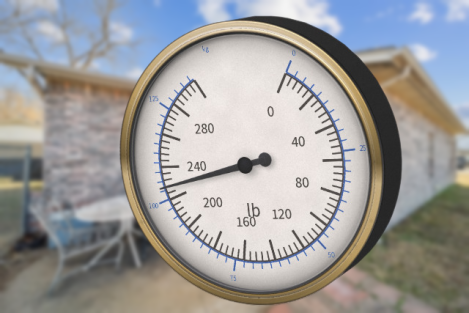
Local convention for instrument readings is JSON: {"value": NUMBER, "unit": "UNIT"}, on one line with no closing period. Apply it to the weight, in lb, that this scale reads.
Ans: {"value": 228, "unit": "lb"}
